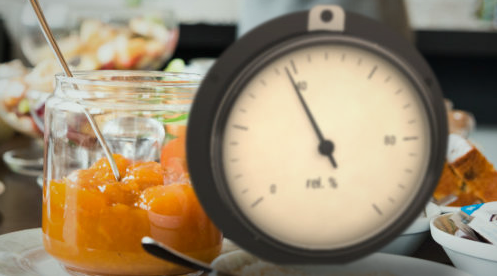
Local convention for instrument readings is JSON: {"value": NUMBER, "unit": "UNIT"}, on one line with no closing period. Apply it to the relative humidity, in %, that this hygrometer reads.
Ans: {"value": 38, "unit": "%"}
